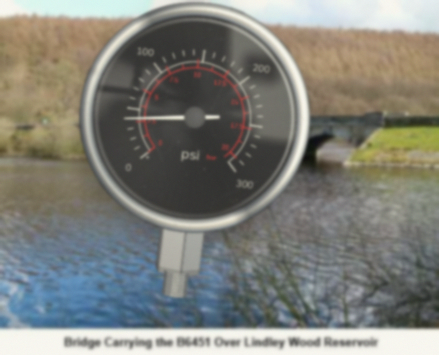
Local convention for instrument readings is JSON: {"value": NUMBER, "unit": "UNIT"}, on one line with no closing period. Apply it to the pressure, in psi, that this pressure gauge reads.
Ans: {"value": 40, "unit": "psi"}
